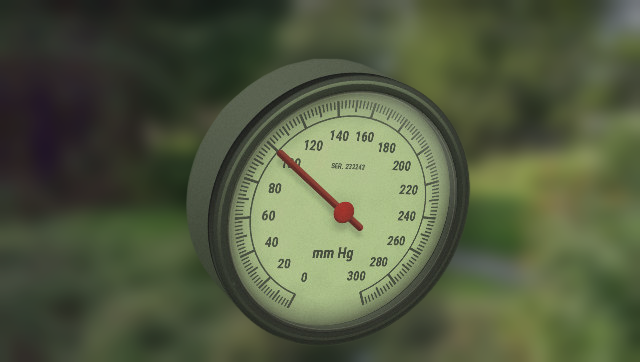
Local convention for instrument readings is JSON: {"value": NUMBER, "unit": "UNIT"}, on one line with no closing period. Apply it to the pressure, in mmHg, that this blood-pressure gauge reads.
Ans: {"value": 100, "unit": "mmHg"}
